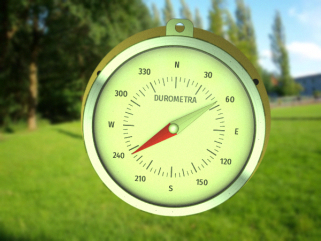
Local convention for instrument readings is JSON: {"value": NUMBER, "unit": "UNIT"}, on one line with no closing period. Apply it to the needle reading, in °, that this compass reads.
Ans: {"value": 235, "unit": "°"}
